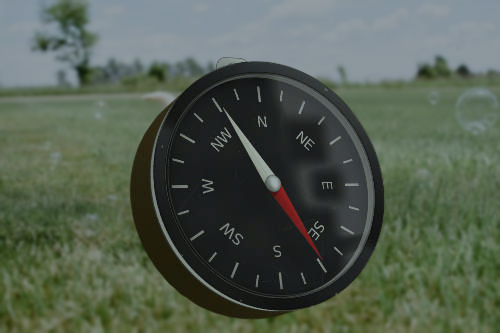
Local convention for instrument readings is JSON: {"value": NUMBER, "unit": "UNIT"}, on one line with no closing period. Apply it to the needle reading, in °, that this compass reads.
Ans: {"value": 150, "unit": "°"}
